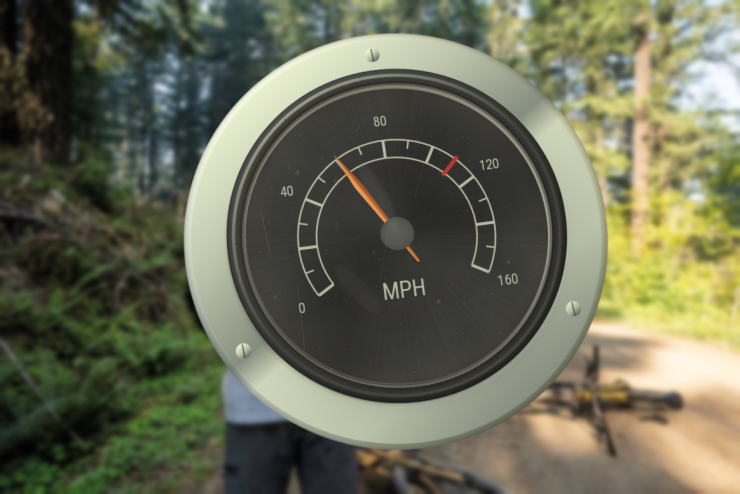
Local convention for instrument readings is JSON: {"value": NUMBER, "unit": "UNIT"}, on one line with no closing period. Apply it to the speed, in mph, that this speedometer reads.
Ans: {"value": 60, "unit": "mph"}
